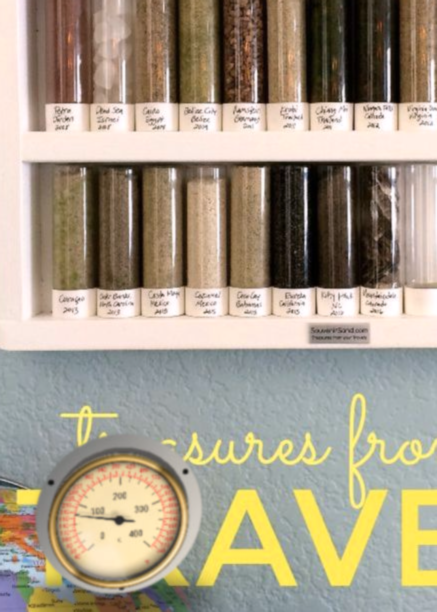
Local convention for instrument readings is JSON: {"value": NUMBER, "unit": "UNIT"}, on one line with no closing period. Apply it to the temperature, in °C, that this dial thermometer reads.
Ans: {"value": 80, "unit": "°C"}
